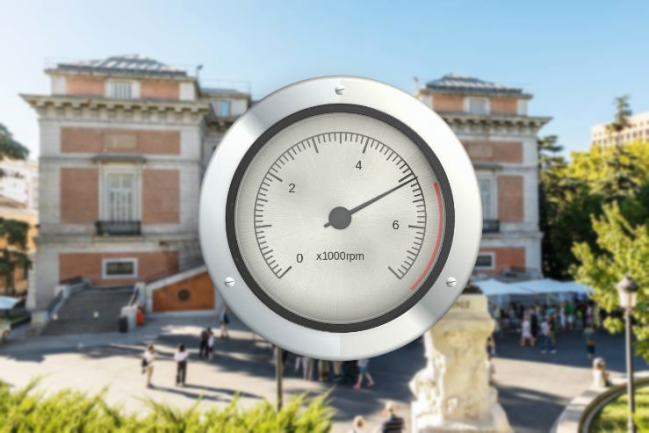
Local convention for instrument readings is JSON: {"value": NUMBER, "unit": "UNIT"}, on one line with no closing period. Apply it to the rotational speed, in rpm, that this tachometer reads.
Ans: {"value": 5100, "unit": "rpm"}
